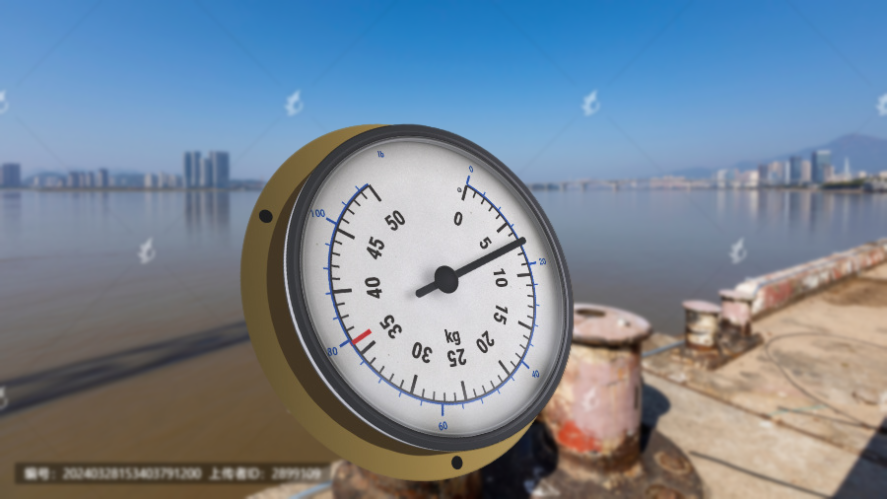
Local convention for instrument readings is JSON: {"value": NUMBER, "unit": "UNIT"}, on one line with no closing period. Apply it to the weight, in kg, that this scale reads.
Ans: {"value": 7, "unit": "kg"}
